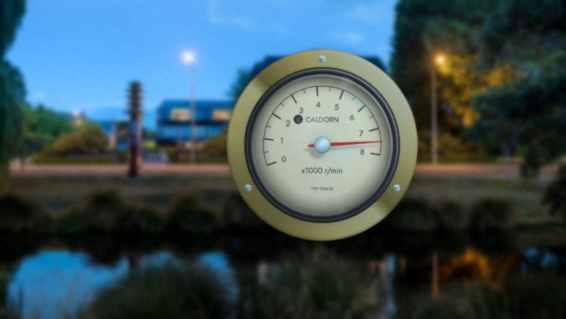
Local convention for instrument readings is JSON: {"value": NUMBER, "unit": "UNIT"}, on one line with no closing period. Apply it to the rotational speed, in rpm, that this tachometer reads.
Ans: {"value": 7500, "unit": "rpm"}
